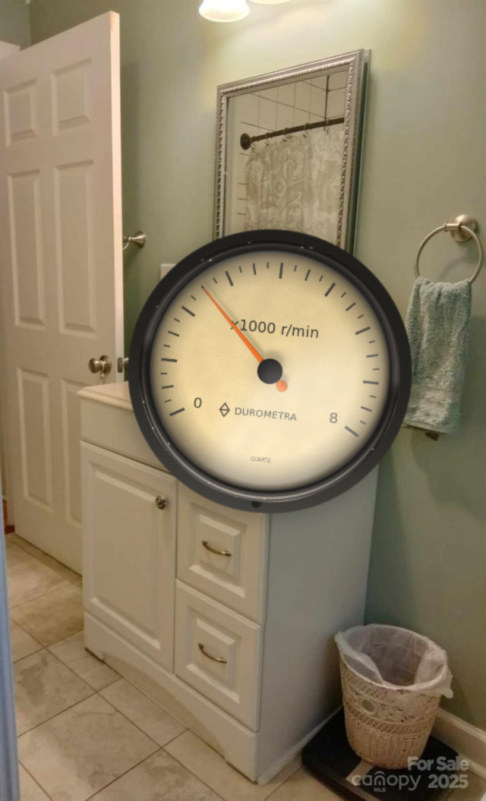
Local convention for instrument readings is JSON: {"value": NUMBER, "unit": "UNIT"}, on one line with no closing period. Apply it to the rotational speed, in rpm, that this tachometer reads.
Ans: {"value": 2500, "unit": "rpm"}
